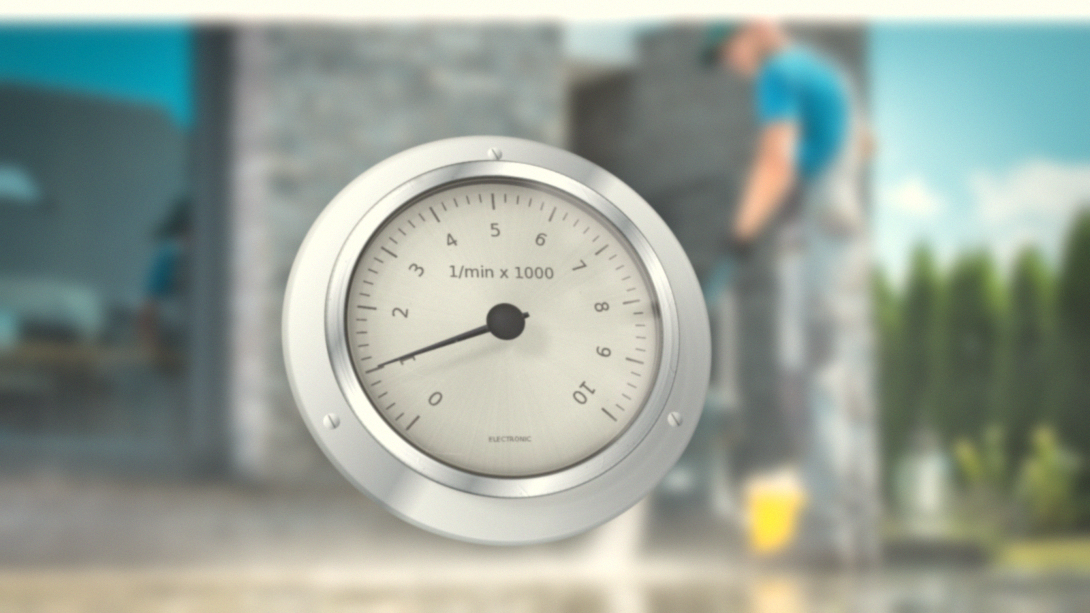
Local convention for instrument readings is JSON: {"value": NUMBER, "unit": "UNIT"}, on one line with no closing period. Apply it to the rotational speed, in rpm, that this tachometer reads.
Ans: {"value": 1000, "unit": "rpm"}
